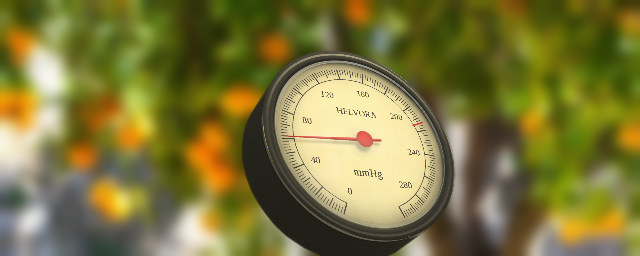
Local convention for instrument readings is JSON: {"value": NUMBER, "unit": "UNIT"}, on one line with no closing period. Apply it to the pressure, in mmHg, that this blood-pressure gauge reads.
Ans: {"value": 60, "unit": "mmHg"}
